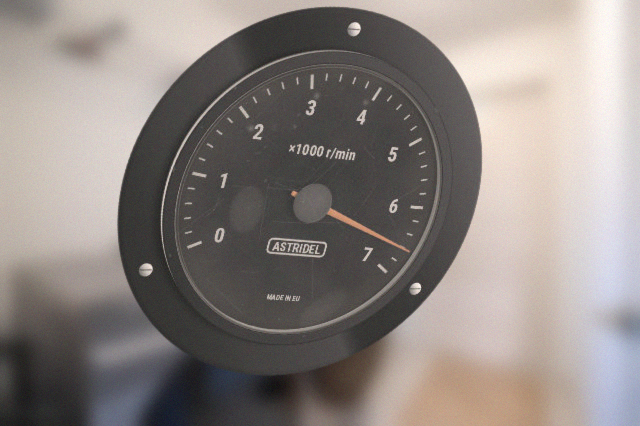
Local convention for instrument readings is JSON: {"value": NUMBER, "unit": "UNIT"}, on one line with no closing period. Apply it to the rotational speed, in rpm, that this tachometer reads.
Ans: {"value": 6600, "unit": "rpm"}
